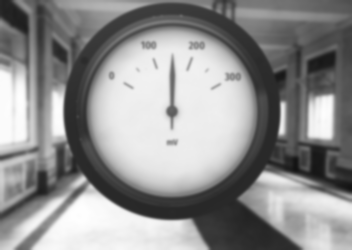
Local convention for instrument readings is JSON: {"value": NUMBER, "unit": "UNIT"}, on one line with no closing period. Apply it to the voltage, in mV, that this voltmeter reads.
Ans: {"value": 150, "unit": "mV"}
